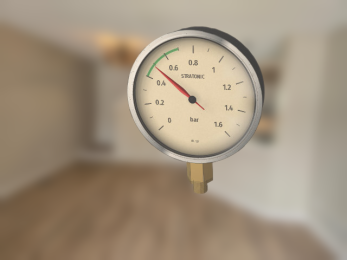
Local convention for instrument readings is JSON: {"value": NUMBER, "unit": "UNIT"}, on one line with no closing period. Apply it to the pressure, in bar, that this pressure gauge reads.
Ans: {"value": 0.5, "unit": "bar"}
